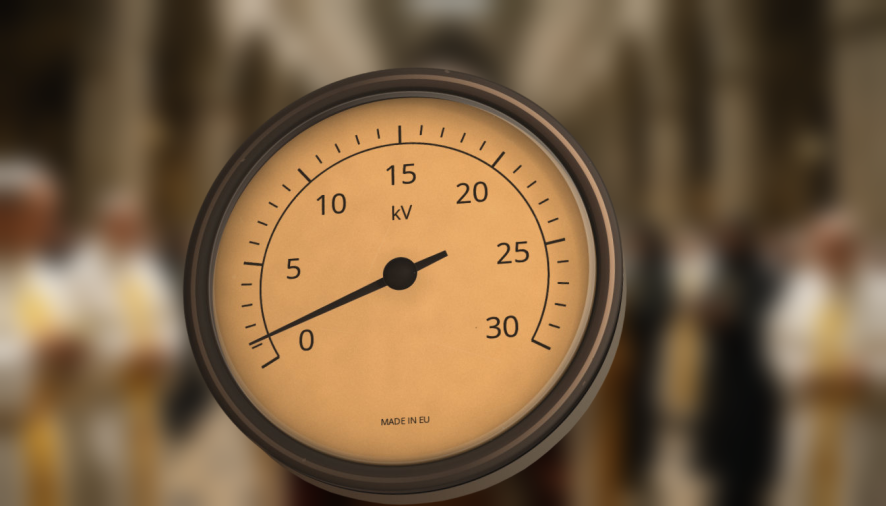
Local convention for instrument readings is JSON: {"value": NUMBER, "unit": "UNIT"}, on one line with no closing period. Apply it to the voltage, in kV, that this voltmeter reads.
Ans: {"value": 1, "unit": "kV"}
